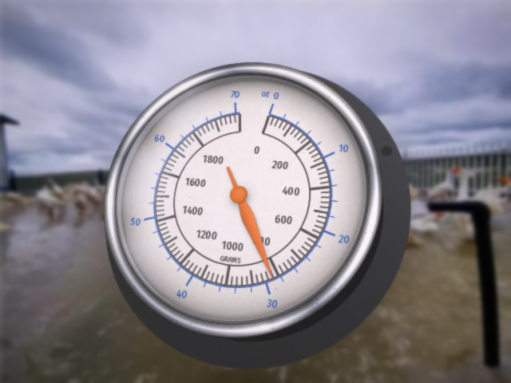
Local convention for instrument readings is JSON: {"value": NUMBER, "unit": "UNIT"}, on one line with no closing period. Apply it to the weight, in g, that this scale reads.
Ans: {"value": 820, "unit": "g"}
